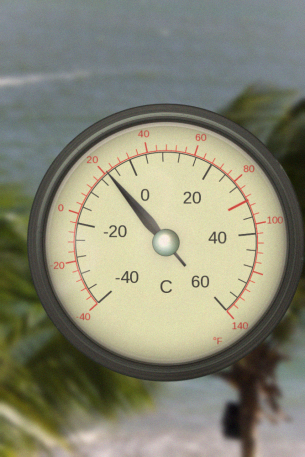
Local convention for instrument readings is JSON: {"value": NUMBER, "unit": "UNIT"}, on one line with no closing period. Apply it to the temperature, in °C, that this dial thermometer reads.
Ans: {"value": -6, "unit": "°C"}
